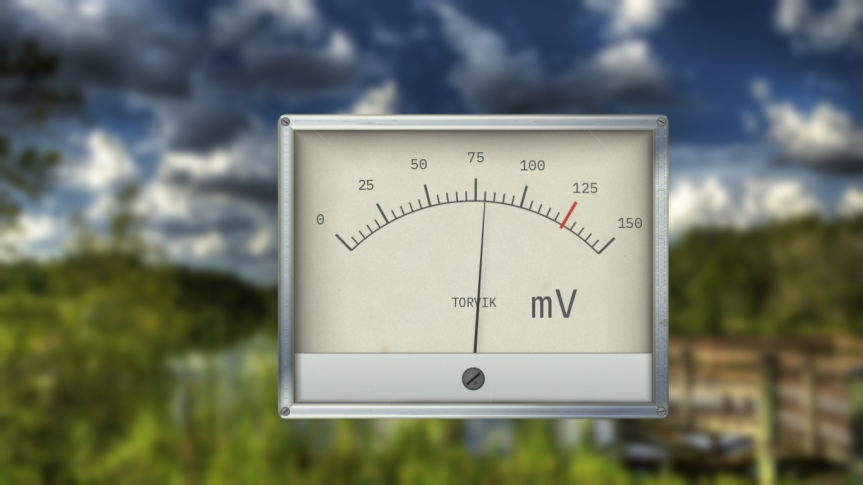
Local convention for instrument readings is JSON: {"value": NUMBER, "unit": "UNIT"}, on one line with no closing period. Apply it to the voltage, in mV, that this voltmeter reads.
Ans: {"value": 80, "unit": "mV"}
